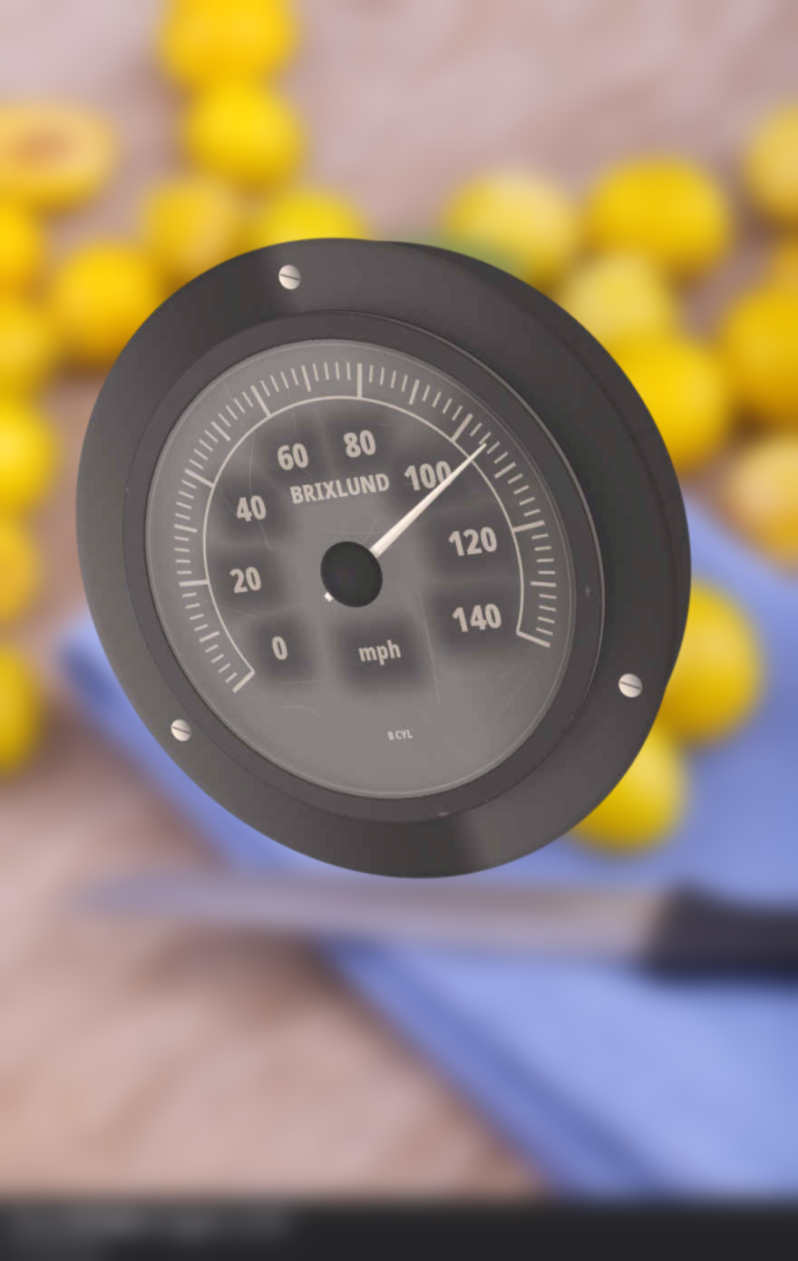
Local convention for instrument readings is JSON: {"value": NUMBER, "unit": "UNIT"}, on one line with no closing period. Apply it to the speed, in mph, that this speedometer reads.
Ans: {"value": 105, "unit": "mph"}
